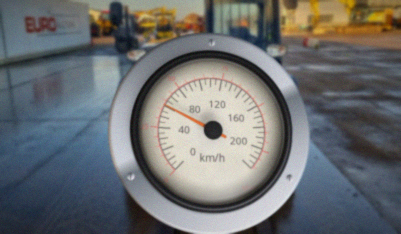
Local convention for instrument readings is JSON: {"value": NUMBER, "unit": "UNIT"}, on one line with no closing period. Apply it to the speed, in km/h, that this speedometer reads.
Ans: {"value": 60, "unit": "km/h"}
